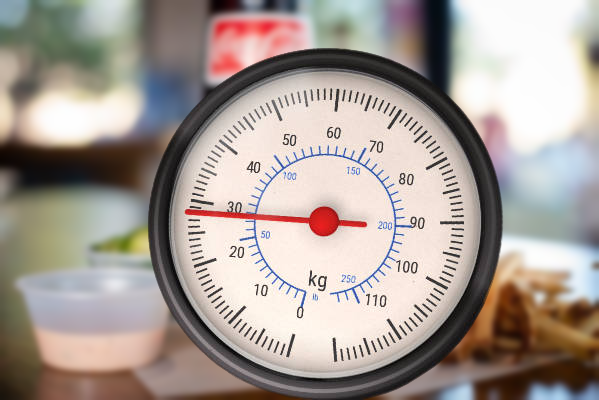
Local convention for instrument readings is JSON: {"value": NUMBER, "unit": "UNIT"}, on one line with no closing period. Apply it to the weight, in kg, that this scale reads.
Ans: {"value": 28, "unit": "kg"}
